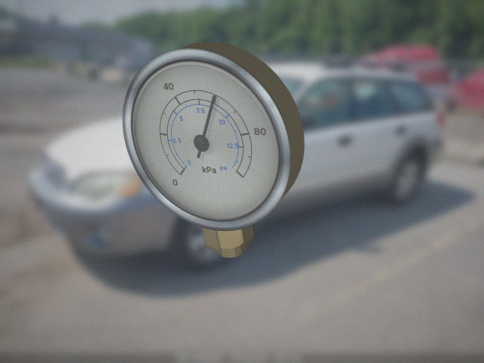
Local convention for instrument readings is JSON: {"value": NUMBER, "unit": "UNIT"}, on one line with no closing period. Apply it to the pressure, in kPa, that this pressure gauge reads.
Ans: {"value": 60, "unit": "kPa"}
